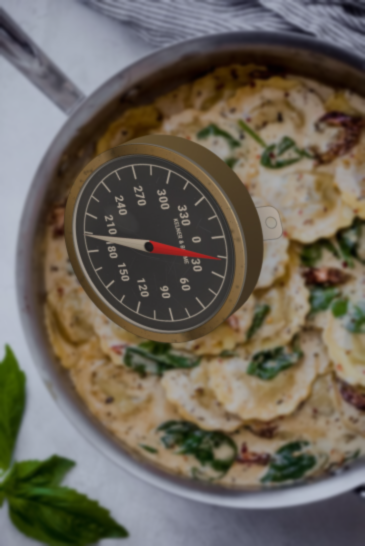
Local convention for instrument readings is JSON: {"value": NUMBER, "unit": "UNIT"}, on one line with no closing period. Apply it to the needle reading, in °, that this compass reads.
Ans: {"value": 15, "unit": "°"}
